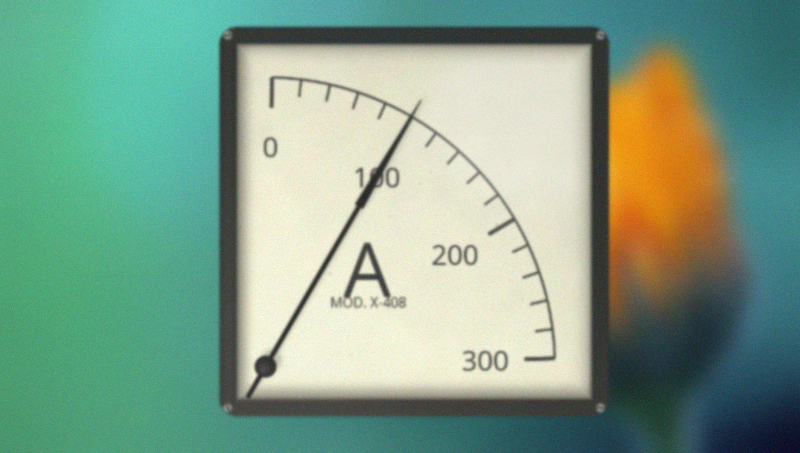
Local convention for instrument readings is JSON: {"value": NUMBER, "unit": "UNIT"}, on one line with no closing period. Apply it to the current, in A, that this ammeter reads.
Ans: {"value": 100, "unit": "A"}
